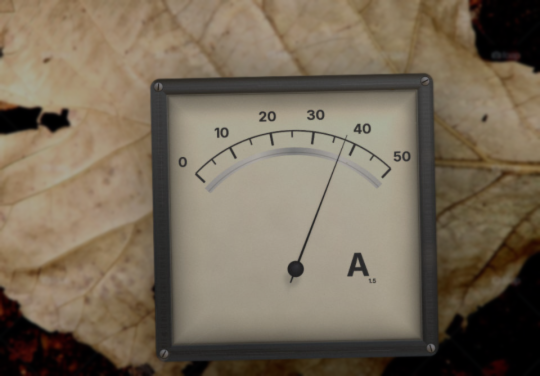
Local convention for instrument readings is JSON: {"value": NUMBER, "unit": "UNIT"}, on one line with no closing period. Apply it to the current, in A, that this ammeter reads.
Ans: {"value": 37.5, "unit": "A"}
